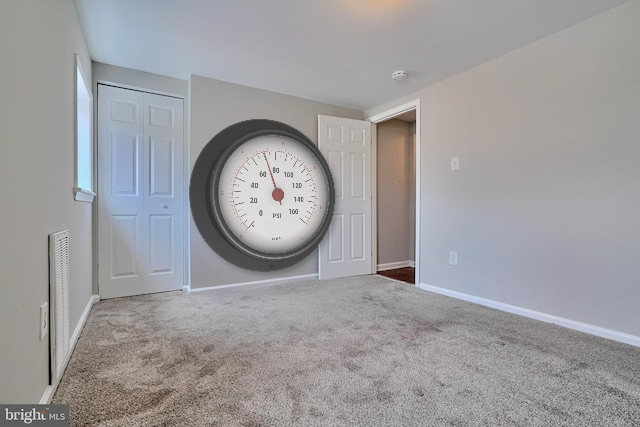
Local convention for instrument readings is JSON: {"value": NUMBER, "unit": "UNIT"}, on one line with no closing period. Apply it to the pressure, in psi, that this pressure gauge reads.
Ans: {"value": 70, "unit": "psi"}
